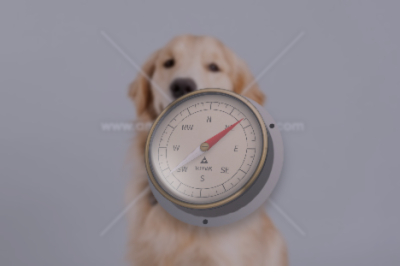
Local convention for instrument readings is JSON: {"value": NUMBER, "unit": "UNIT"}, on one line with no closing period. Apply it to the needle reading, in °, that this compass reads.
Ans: {"value": 50, "unit": "°"}
